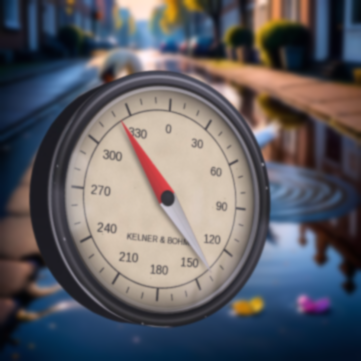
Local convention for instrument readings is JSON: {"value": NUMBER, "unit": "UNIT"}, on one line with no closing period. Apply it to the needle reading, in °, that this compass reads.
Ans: {"value": 320, "unit": "°"}
